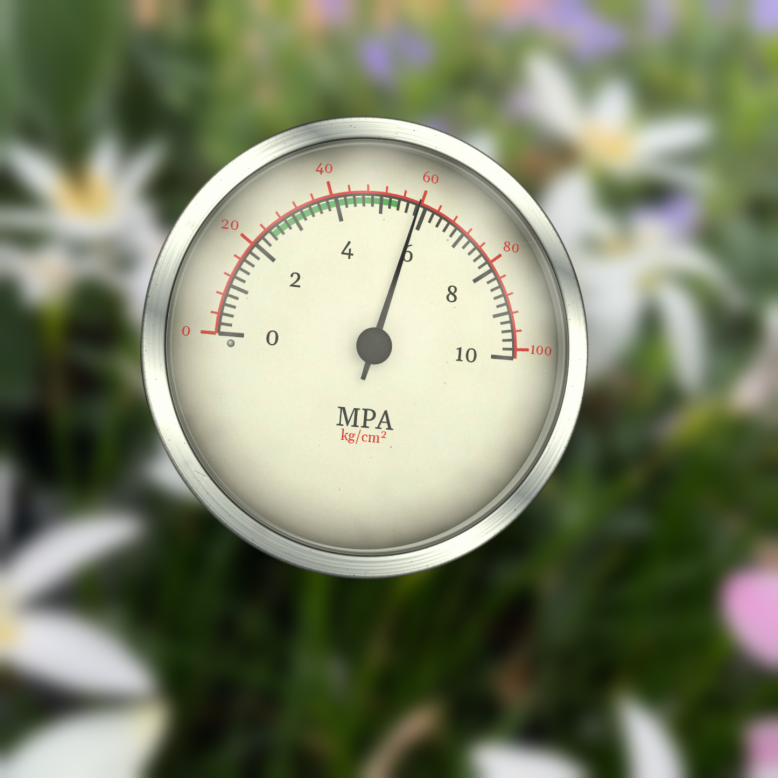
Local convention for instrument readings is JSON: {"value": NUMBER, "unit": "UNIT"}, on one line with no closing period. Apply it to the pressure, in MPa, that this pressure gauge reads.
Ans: {"value": 5.8, "unit": "MPa"}
